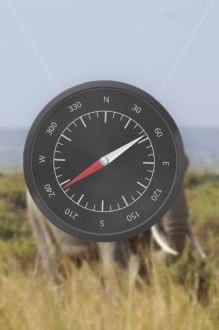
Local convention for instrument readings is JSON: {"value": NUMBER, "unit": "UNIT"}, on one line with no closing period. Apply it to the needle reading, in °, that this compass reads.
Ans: {"value": 235, "unit": "°"}
